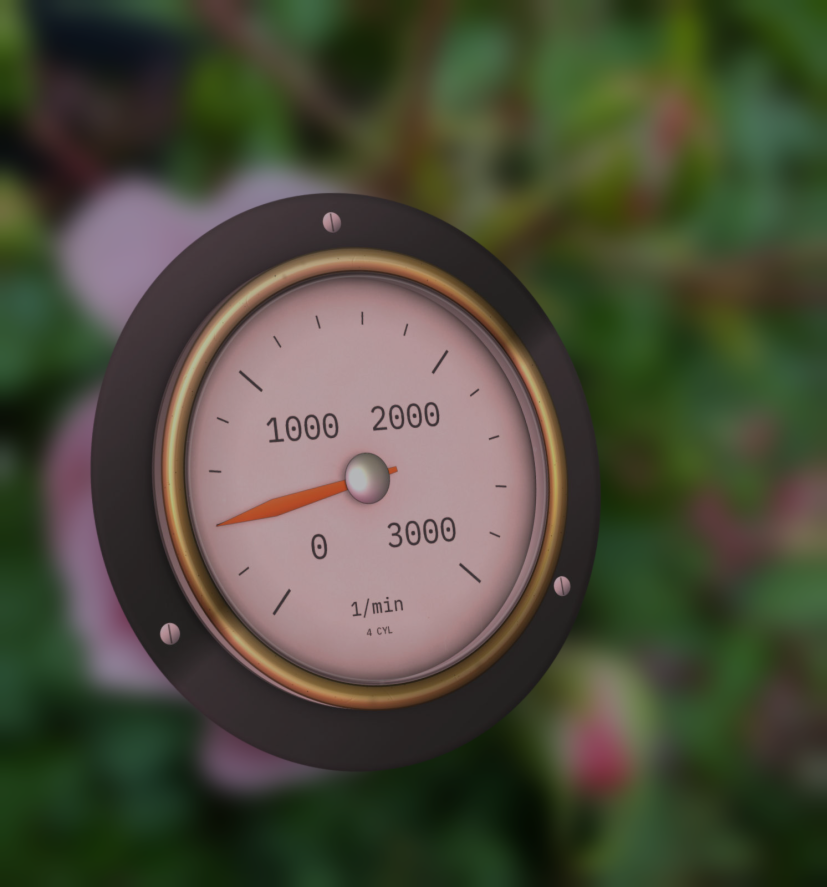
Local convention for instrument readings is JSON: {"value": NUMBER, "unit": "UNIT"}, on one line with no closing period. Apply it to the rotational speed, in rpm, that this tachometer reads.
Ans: {"value": 400, "unit": "rpm"}
